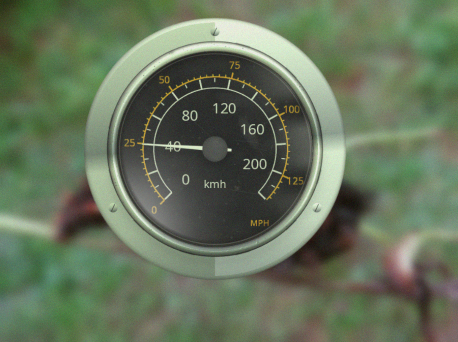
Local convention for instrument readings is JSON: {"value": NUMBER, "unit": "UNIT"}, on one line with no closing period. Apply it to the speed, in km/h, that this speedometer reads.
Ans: {"value": 40, "unit": "km/h"}
